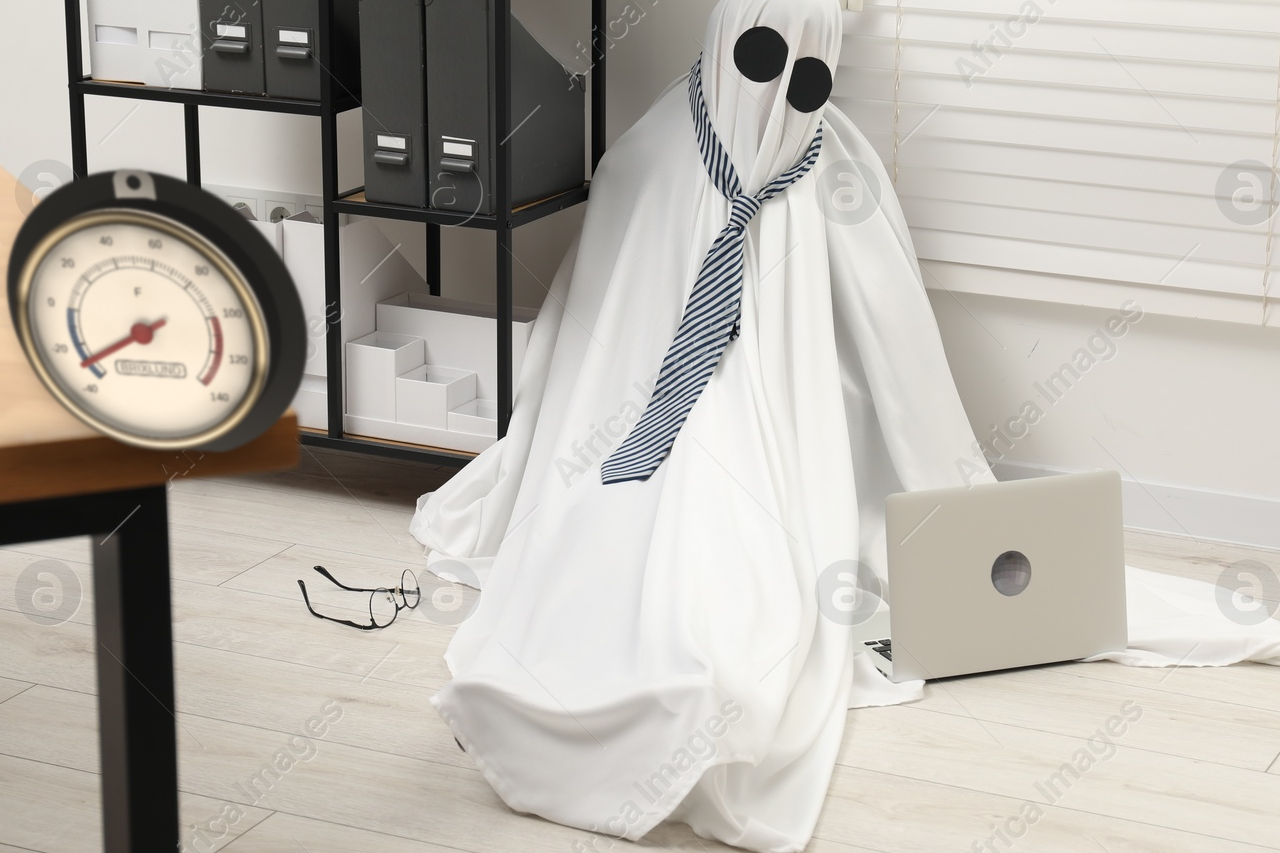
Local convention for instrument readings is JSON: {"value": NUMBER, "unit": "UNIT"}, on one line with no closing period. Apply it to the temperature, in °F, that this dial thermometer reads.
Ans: {"value": -30, "unit": "°F"}
